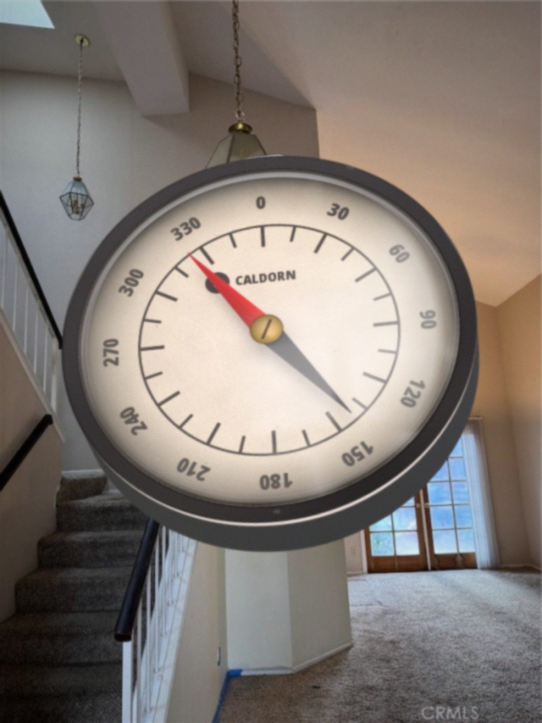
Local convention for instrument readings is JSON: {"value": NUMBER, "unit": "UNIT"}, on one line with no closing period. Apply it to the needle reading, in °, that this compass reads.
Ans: {"value": 322.5, "unit": "°"}
